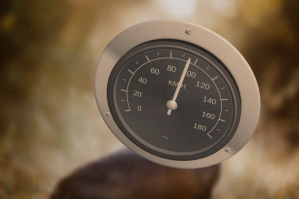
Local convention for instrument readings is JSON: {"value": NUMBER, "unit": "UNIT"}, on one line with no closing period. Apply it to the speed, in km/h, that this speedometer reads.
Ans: {"value": 95, "unit": "km/h"}
